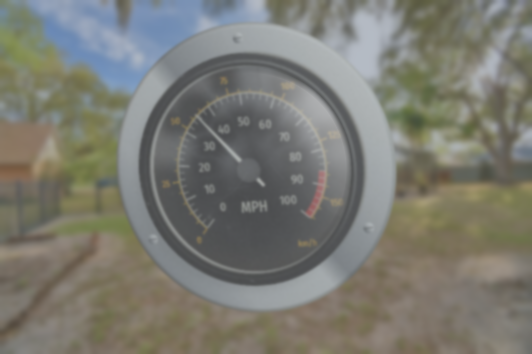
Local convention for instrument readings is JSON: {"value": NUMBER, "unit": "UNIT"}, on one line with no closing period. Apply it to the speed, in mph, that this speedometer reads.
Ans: {"value": 36, "unit": "mph"}
